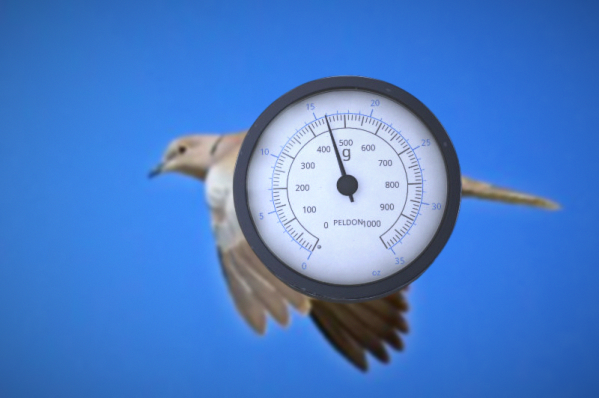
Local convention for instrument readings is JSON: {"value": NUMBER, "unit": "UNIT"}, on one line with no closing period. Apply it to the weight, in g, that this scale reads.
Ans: {"value": 450, "unit": "g"}
